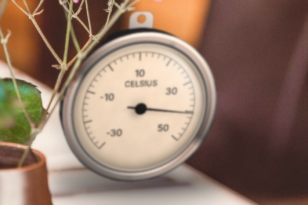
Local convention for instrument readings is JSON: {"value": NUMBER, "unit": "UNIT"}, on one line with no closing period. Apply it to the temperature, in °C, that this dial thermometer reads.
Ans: {"value": 40, "unit": "°C"}
